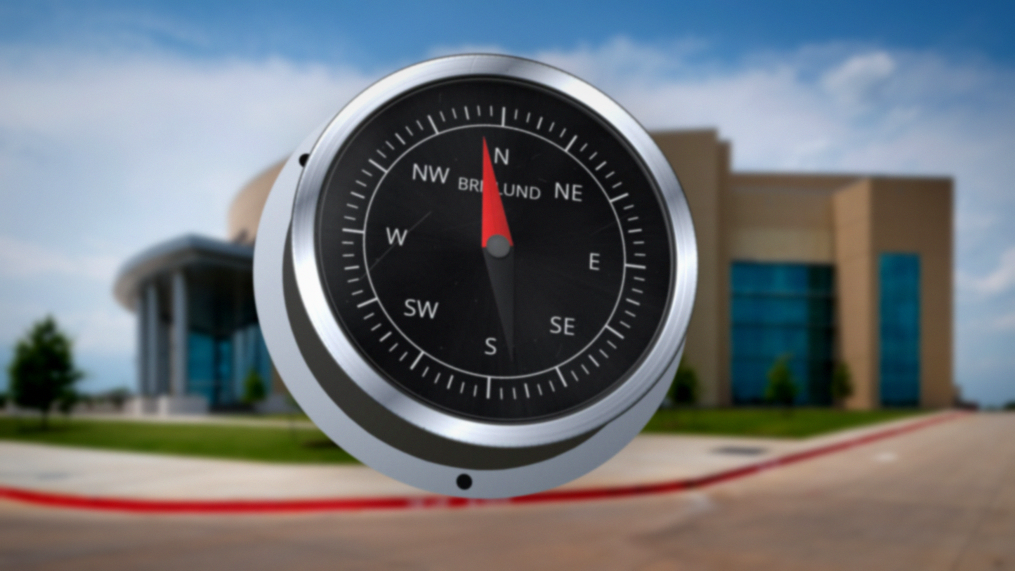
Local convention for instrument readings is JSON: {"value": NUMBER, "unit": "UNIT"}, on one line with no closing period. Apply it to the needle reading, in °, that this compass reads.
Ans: {"value": 350, "unit": "°"}
